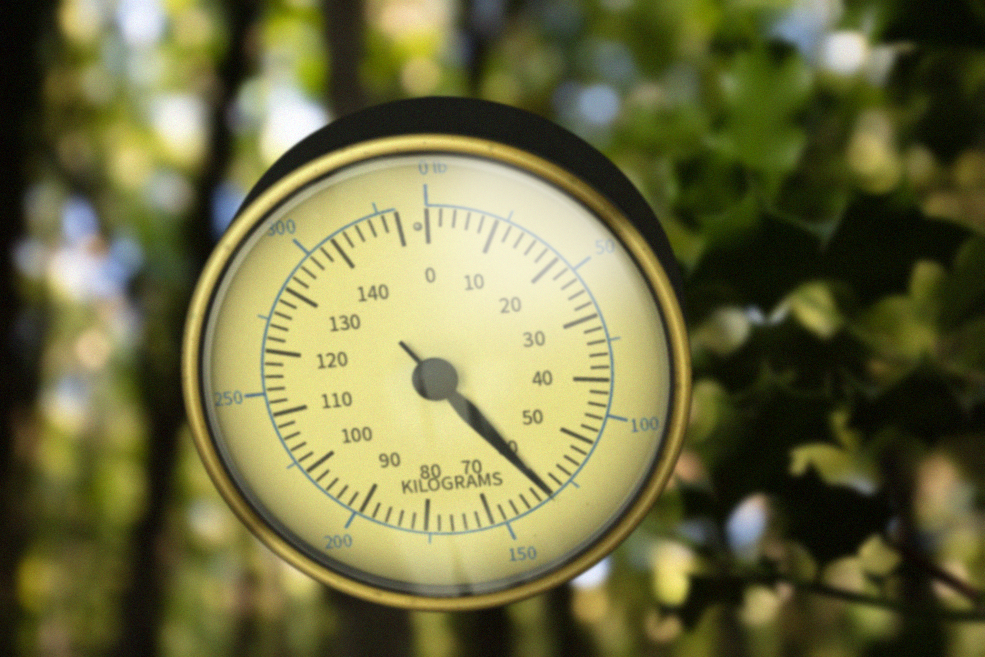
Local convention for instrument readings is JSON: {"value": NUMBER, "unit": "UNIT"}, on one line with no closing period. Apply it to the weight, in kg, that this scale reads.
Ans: {"value": 60, "unit": "kg"}
